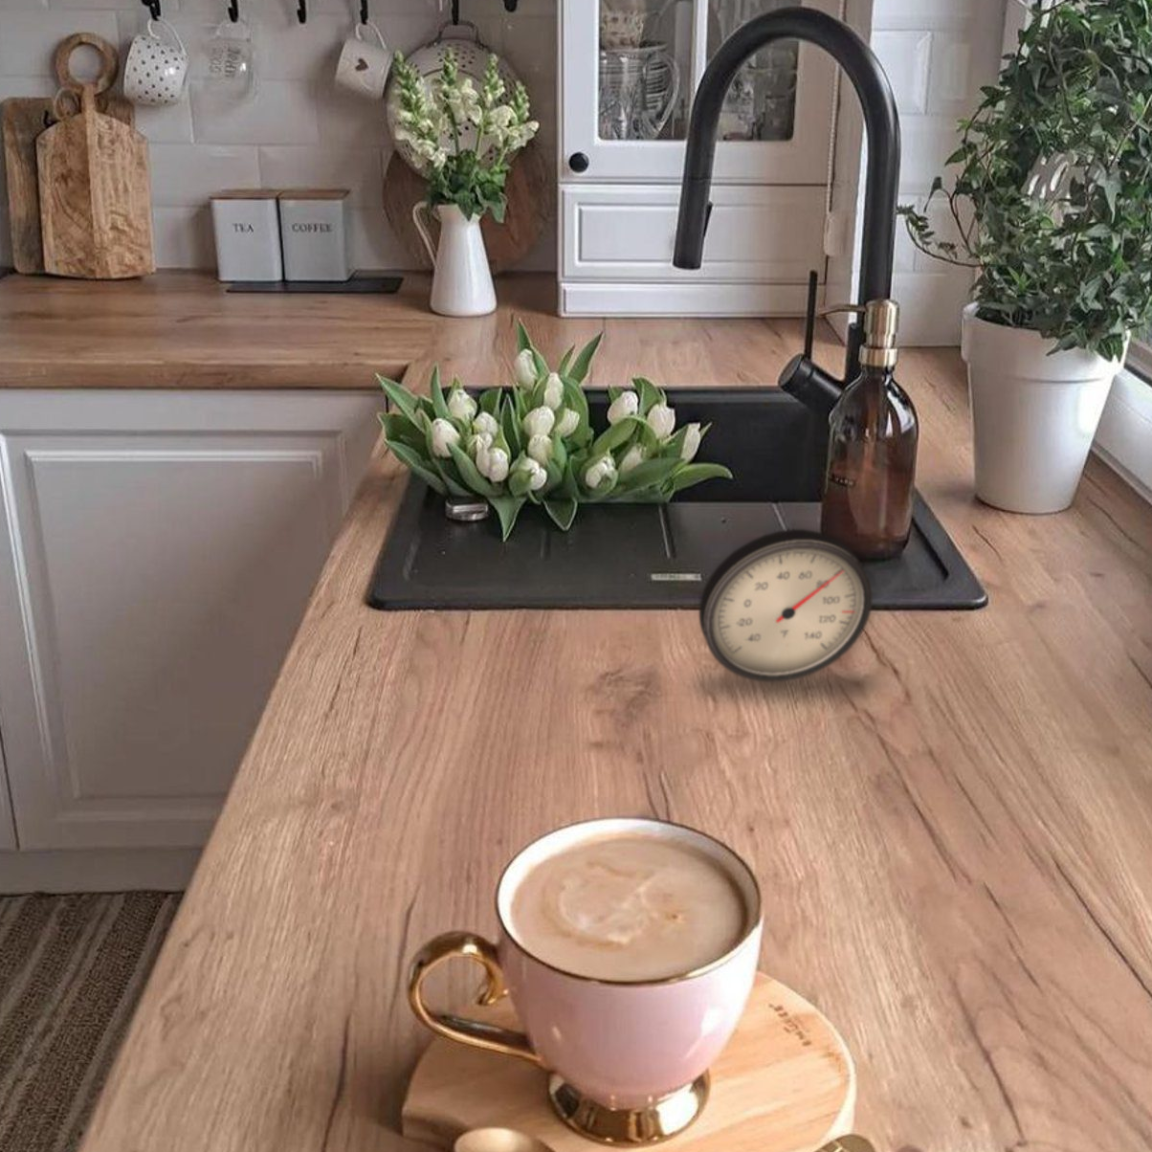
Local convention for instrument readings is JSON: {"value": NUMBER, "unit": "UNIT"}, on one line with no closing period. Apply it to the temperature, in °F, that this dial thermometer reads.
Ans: {"value": 80, "unit": "°F"}
